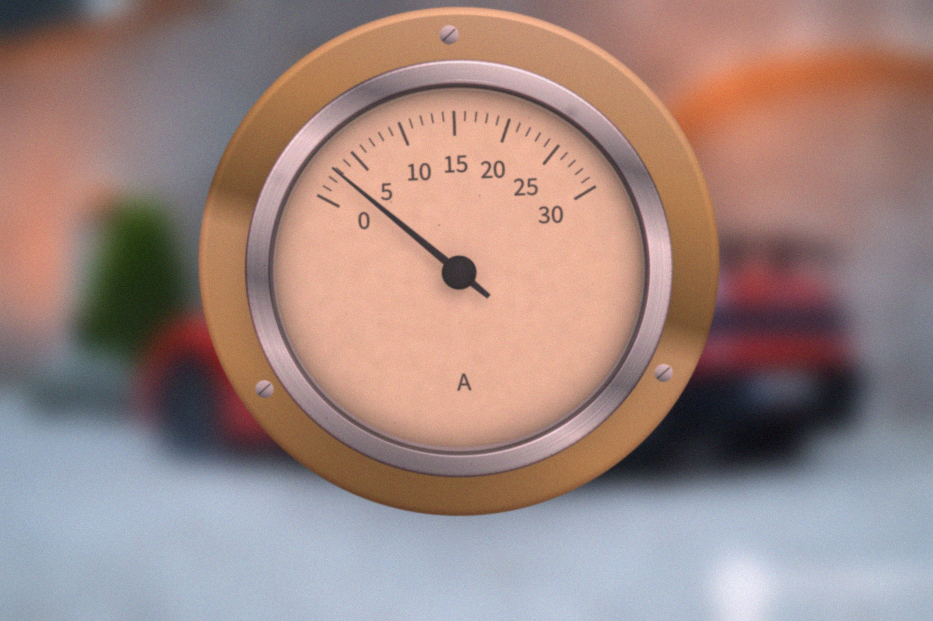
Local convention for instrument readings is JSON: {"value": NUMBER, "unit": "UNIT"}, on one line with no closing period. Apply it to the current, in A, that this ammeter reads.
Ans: {"value": 3, "unit": "A"}
